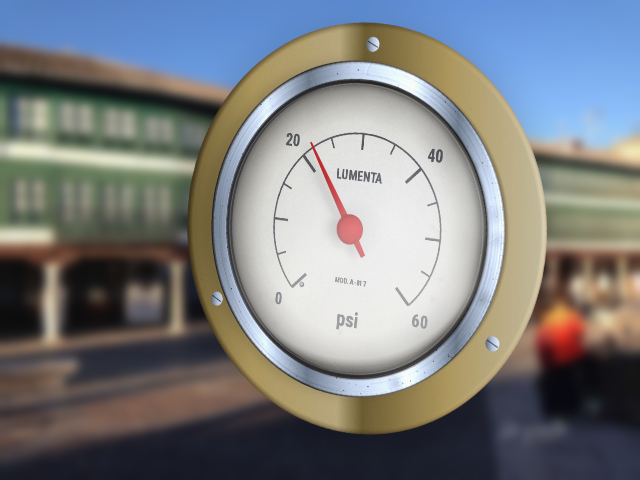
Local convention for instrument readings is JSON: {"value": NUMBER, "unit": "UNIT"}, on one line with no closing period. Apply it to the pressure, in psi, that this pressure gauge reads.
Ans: {"value": 22.5, "unit": "psi"}
